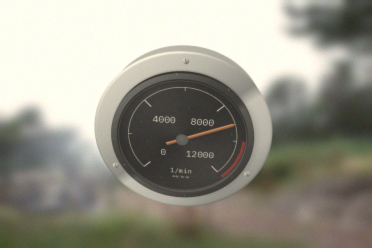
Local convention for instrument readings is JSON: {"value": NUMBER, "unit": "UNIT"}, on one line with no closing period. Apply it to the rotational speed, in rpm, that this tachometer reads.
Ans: {"value": 9000, "unit": "rpm"}
